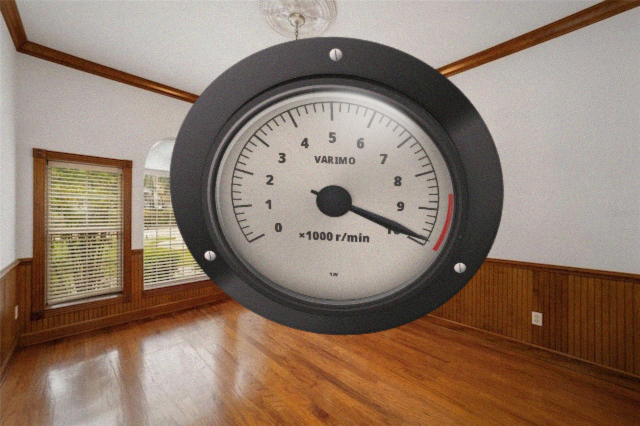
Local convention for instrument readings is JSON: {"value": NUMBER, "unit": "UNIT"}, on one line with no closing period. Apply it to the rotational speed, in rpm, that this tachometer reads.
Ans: {"value": 9800, "unit": "rpm"}
